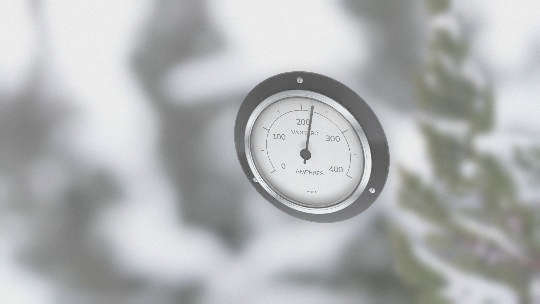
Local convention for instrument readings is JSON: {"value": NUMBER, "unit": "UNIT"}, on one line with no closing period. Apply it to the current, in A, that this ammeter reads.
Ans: {"value": 225, "unit": "A"}
